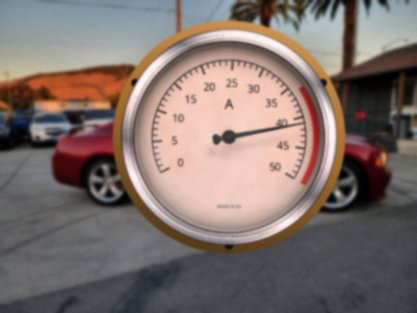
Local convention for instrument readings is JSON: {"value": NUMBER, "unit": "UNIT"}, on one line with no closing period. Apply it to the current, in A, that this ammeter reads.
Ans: {"value": 41, "unit": "A"}
